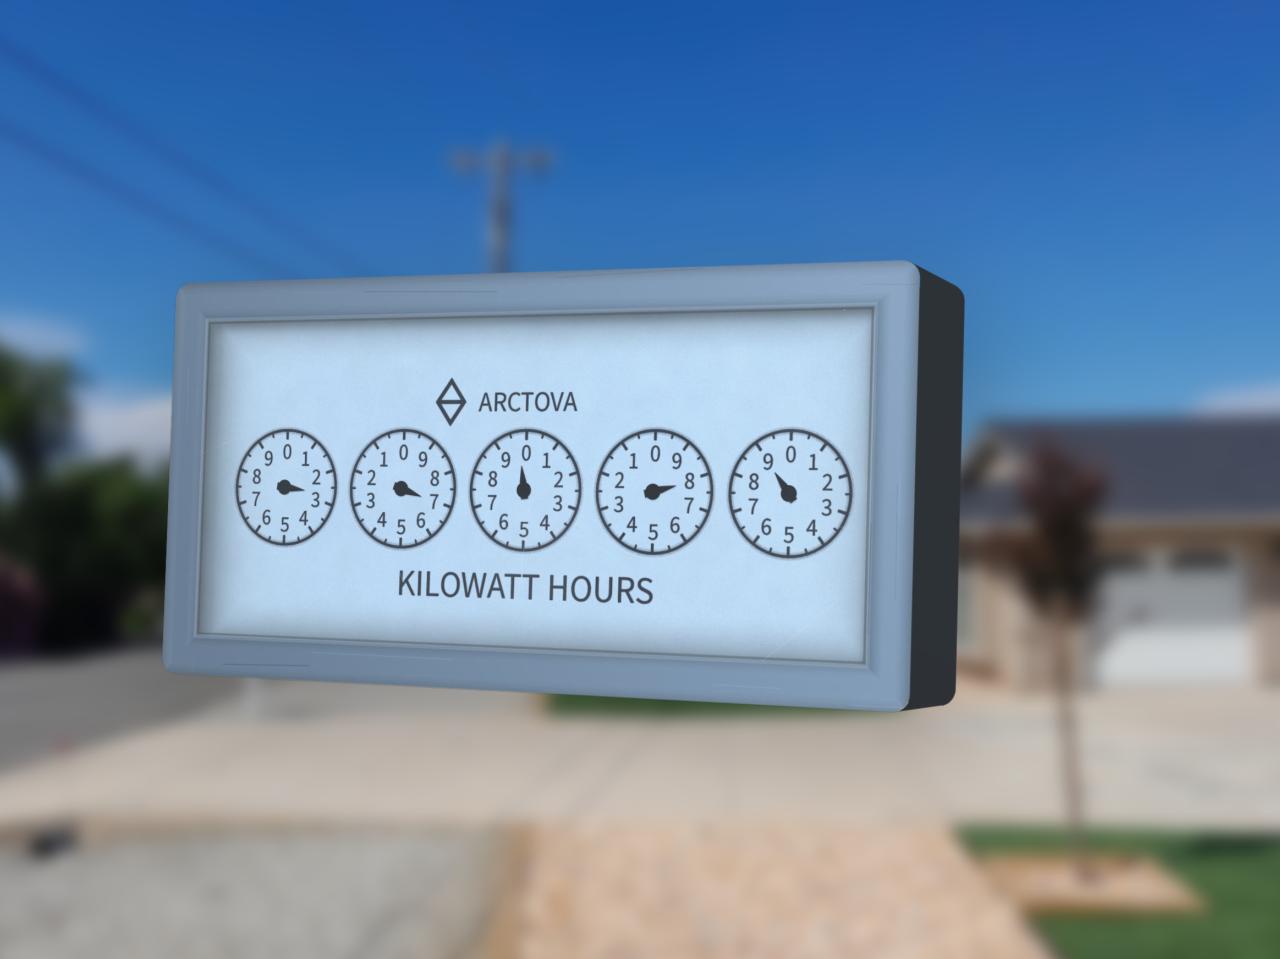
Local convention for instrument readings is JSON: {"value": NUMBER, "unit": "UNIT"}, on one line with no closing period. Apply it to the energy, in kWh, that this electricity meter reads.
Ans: {"value": 26979, "unit": "kWh"}
